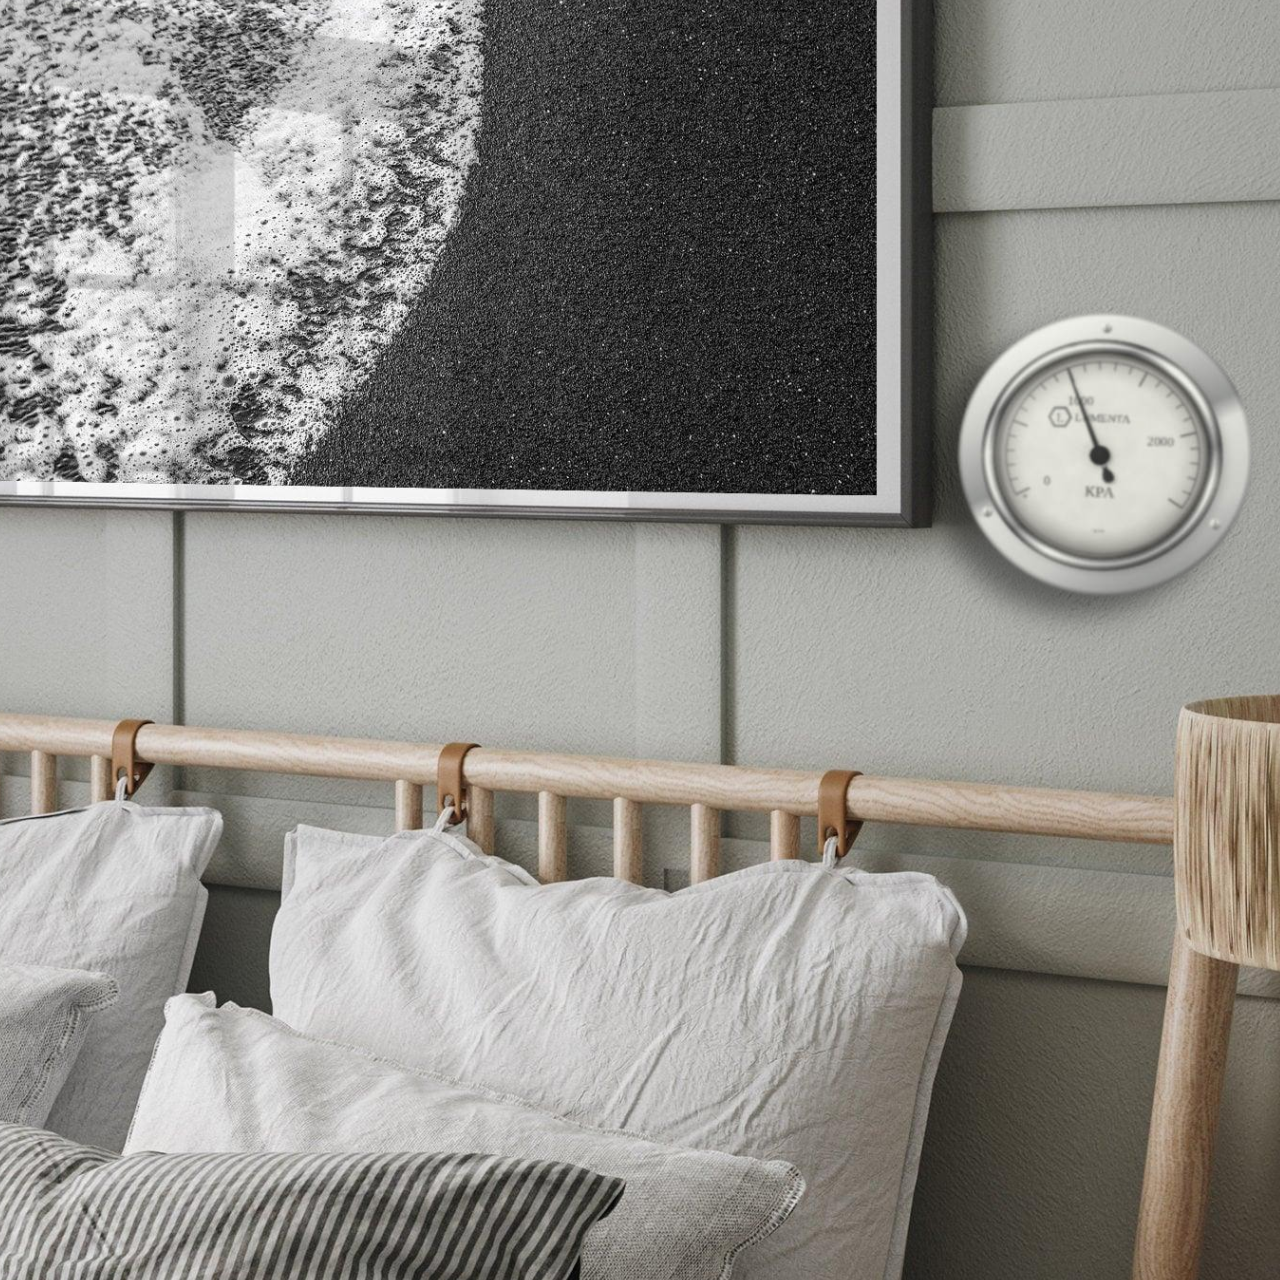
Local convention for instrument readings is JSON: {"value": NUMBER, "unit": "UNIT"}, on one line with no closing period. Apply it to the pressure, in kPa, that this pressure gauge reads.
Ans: {"value": 1000, "unit": "kPa"}
